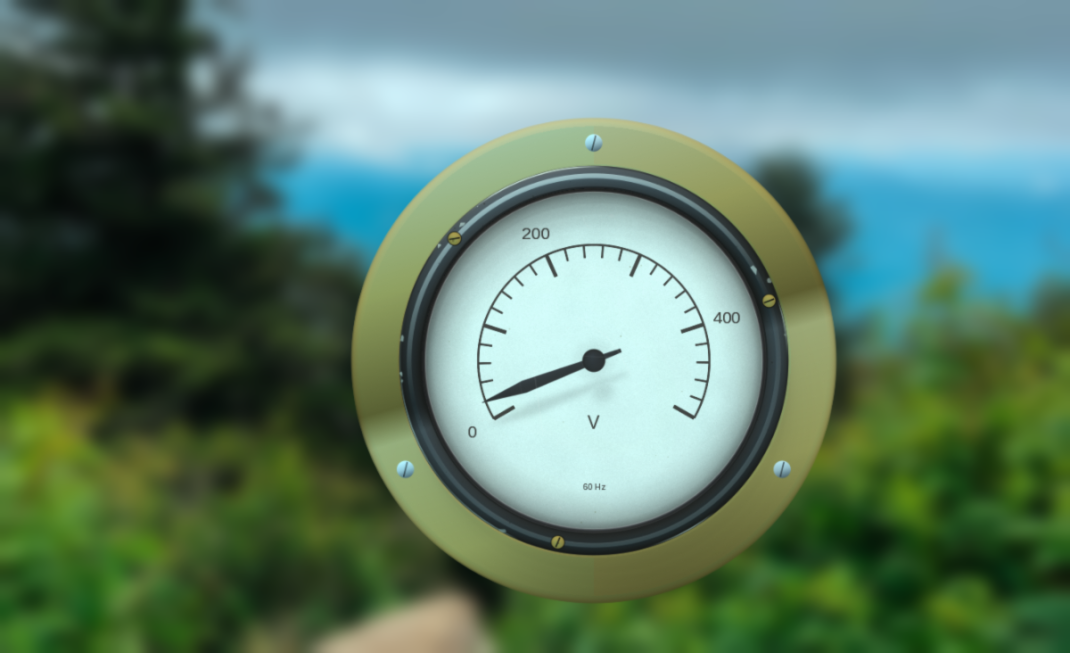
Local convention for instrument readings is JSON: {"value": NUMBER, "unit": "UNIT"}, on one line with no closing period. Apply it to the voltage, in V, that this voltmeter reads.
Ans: {"value": 20, "unit": "V"}
